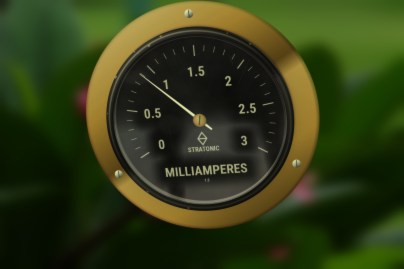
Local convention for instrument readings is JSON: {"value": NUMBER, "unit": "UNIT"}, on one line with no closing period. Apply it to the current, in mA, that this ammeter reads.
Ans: {"value": 0.9, "unit": "mA"}
